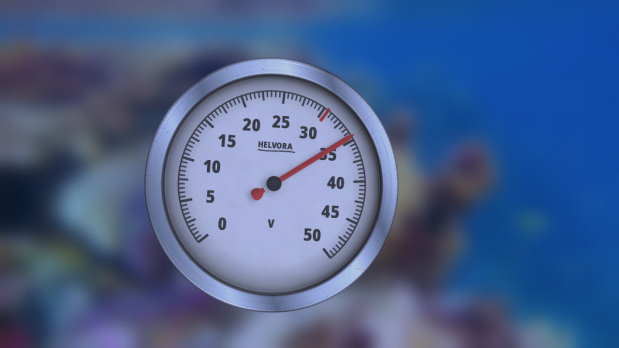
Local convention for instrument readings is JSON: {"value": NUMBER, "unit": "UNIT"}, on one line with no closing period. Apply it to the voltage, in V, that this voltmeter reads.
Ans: {"value": 34.5, "unit": "V"}
